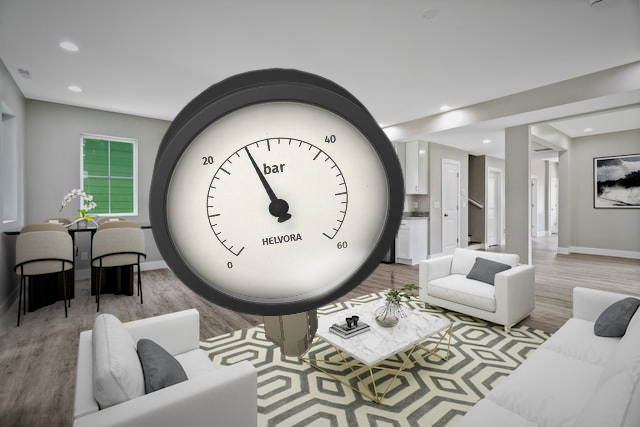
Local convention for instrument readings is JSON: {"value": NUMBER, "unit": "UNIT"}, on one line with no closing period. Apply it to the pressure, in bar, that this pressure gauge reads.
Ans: {"value": 26, "unit": "bar"}
